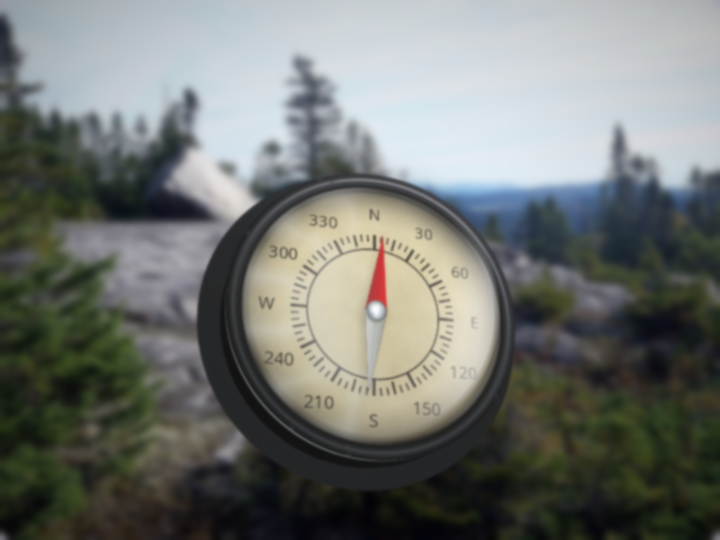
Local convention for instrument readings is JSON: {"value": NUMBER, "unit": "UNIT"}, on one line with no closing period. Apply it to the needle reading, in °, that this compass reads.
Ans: {"value": 5, "unit": "°"}
